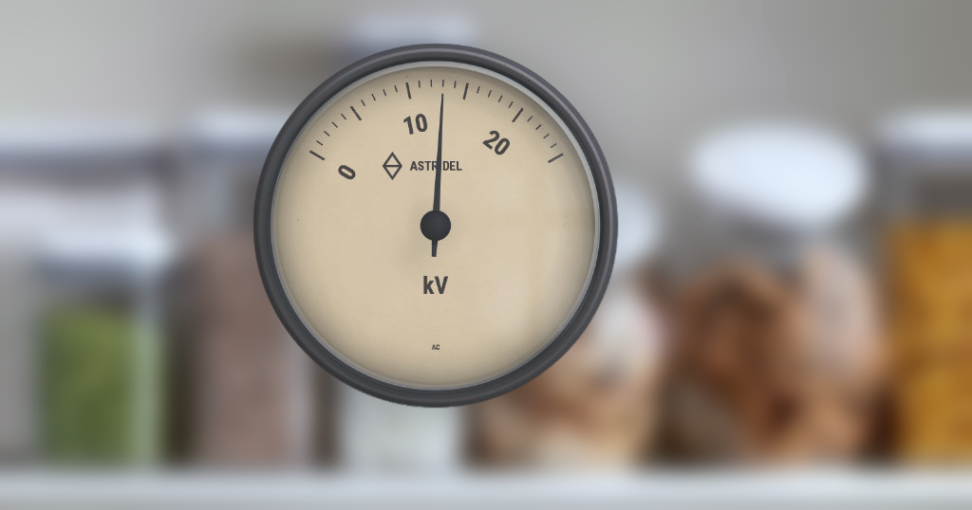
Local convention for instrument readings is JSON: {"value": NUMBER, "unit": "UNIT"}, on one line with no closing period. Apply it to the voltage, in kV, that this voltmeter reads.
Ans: {"value": 13, "unit": "kV"}
